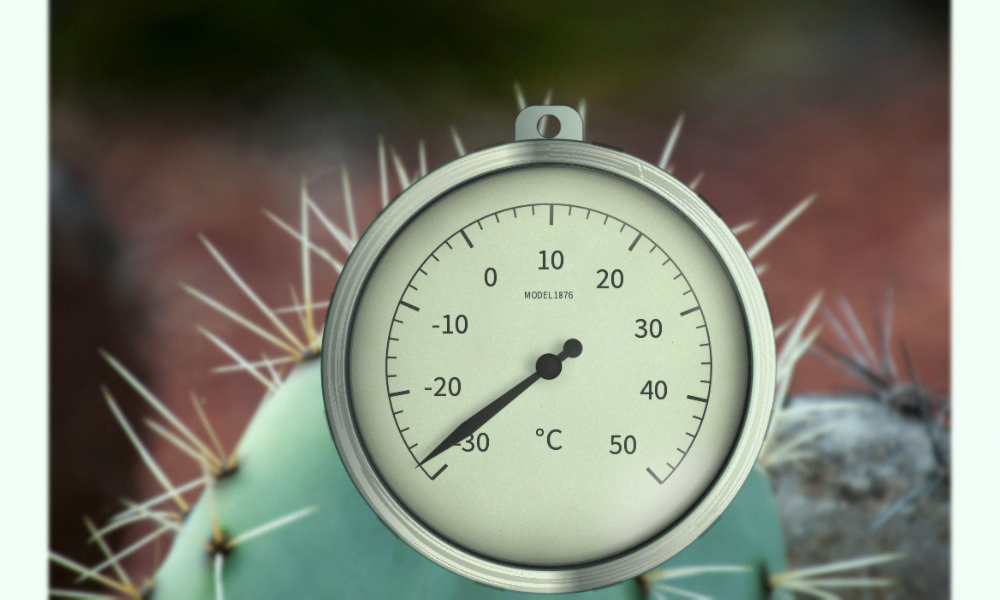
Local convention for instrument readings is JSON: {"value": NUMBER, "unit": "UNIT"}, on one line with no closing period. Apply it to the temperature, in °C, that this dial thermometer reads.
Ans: {"value": -28, "unit": "°C"}
